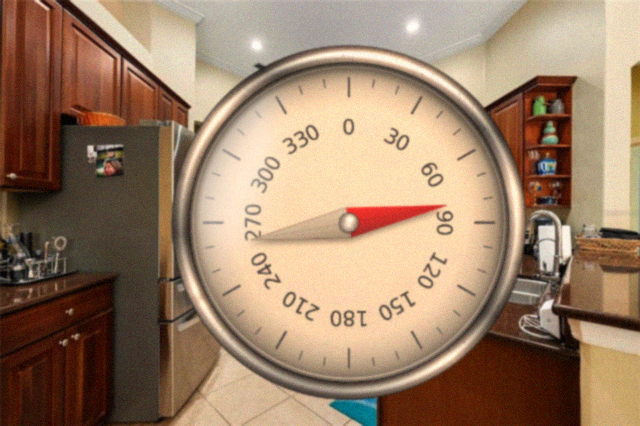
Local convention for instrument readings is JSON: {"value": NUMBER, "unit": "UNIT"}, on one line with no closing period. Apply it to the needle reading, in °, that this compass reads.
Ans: {"value": 80, "unit": "°"}
